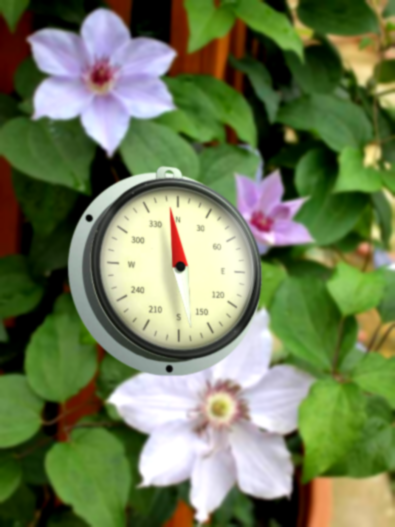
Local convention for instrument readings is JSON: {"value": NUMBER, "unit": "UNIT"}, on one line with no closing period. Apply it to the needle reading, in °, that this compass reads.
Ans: {"value": 350, "unit": "°"}
